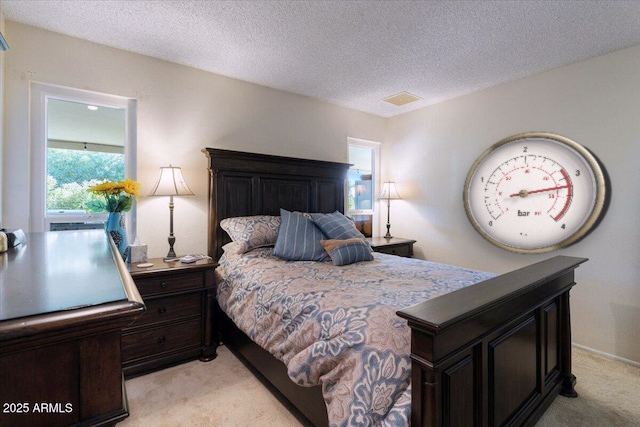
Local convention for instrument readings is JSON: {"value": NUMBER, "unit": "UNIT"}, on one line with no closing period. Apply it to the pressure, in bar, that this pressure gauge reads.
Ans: {"value": 3.2, "unit": "bar"}
